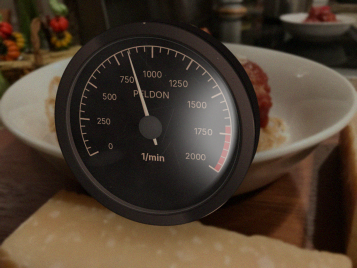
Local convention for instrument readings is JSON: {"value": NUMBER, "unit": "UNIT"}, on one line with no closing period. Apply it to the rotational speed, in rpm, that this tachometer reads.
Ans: {"value": 850, "unit": "rpm"}
